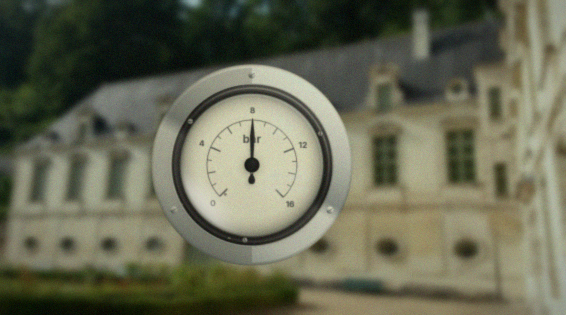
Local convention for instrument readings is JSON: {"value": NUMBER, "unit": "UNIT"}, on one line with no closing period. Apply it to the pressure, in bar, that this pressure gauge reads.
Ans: {"value": 8, "unit": "bar"}
